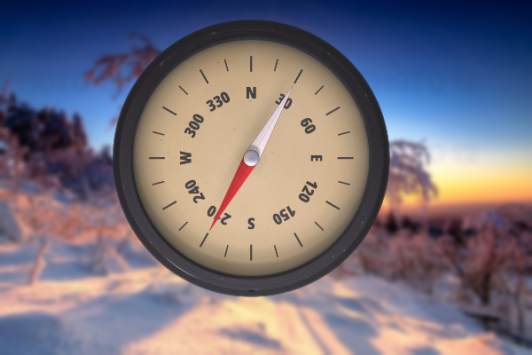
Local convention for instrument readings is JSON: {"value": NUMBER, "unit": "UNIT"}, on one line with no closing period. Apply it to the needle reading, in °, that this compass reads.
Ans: {"value": 210, "unit": "°"}
